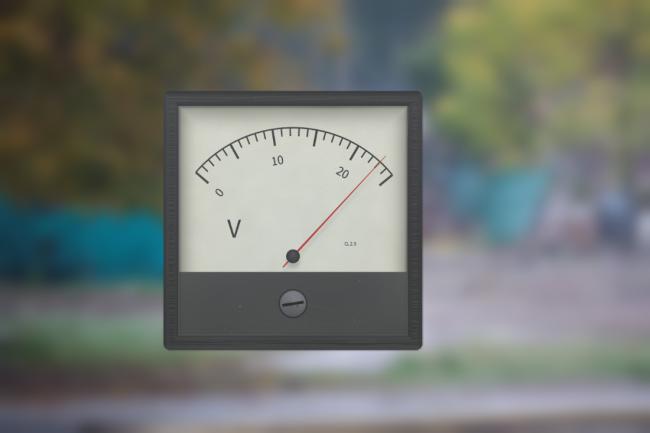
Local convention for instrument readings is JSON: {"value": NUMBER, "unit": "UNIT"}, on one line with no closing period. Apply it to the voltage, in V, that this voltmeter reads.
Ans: {"value": 23, "unit": "V"}
